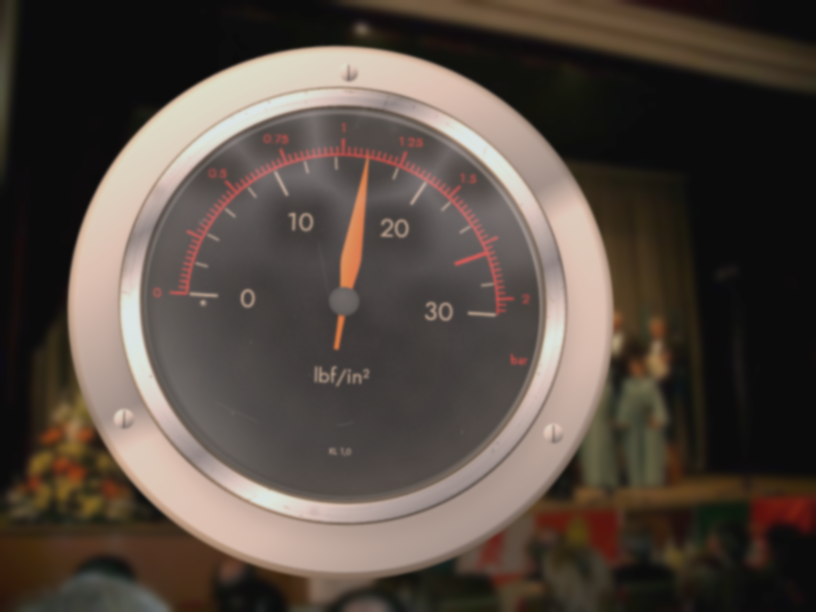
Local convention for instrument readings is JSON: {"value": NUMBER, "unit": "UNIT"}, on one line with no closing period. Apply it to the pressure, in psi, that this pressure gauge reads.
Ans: {"value": 16, "unit": "psi"}
